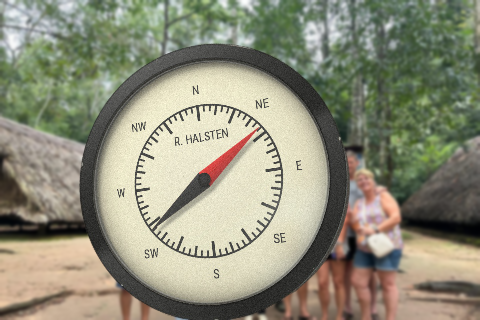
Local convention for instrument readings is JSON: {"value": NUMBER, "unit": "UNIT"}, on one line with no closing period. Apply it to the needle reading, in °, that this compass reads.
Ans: {"value": 55, "unit": "°"}
